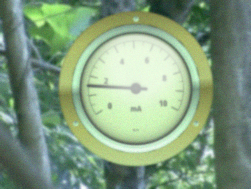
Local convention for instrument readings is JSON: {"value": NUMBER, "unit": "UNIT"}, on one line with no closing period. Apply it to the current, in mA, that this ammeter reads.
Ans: {"value": 1.5, "unit": "mA"}
